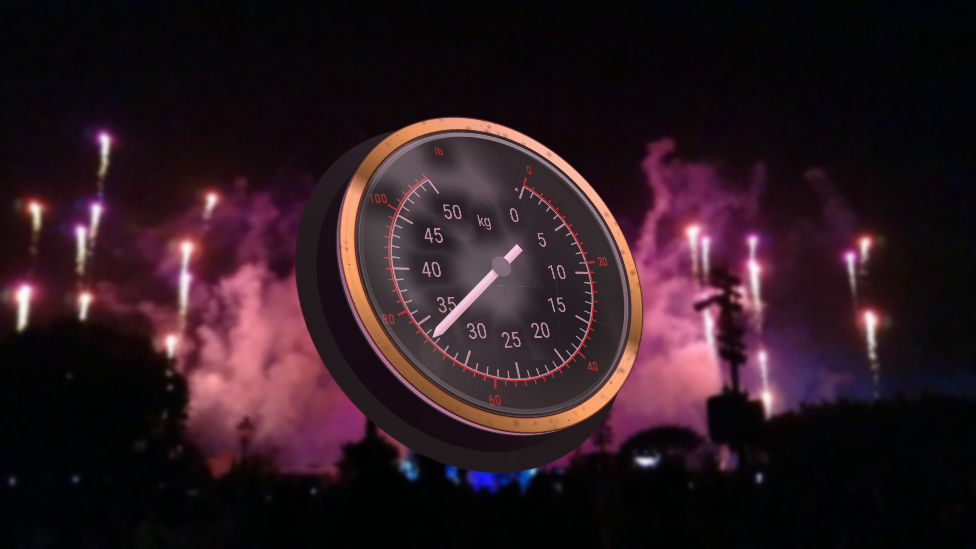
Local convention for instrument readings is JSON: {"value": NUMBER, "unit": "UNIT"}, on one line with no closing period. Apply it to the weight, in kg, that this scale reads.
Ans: {"value": 33.5, "unit": "kg"}
